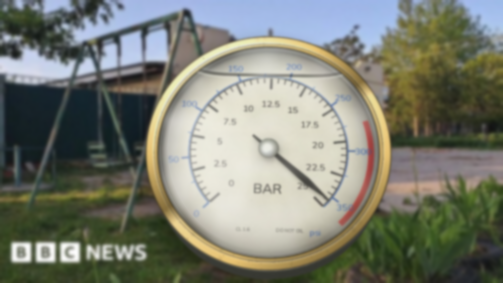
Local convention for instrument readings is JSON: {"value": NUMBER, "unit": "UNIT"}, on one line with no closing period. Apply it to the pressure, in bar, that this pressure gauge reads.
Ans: {"value": 24.5, "unit": "bar"}
